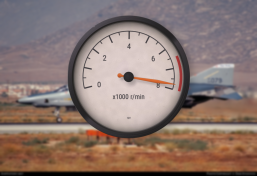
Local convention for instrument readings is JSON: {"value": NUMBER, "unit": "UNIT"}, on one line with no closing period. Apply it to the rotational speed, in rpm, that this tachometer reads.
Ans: {"value": 7750, "unit": "rpm"}
